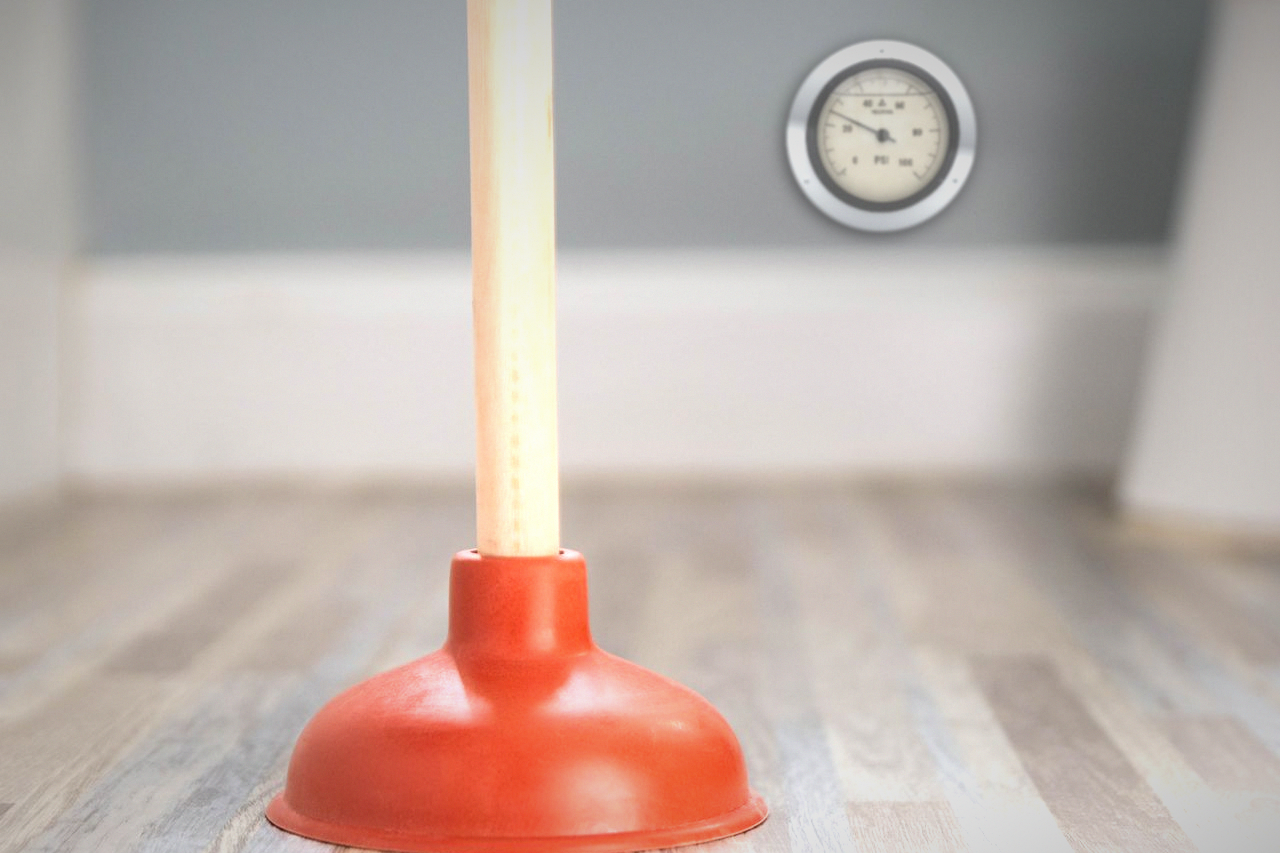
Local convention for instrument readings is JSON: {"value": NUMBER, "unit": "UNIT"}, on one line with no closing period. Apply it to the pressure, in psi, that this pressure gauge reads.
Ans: {"value": 25, "unit": "psi"}
